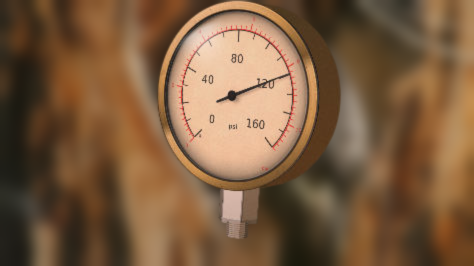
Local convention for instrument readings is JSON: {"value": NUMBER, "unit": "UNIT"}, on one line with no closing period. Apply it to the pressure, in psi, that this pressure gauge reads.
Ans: {"value": 120, "unit": "psi"}
